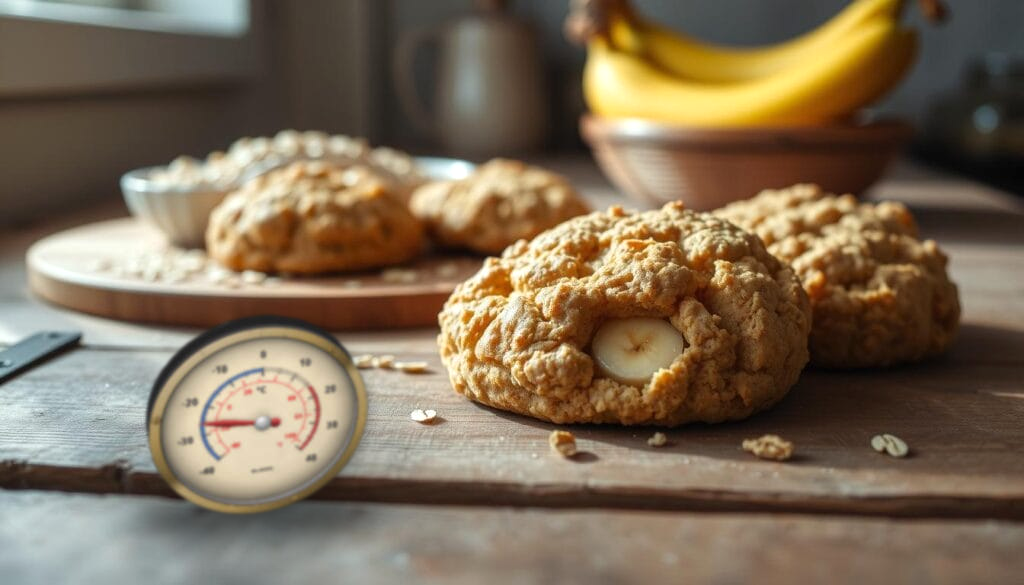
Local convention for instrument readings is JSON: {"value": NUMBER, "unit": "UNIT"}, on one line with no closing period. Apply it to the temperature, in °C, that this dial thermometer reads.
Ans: {"value": -25, "unit": "°C"}
